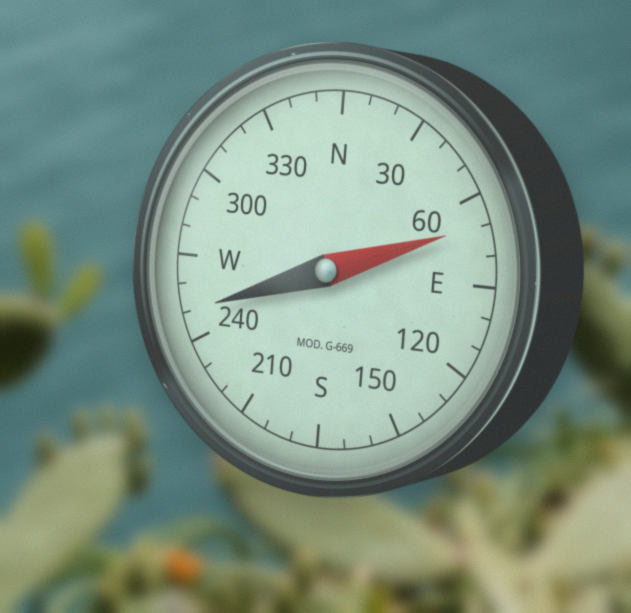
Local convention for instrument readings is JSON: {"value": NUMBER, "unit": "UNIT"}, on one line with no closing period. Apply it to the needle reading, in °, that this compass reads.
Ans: {"value": 70, "unit": "°"}
